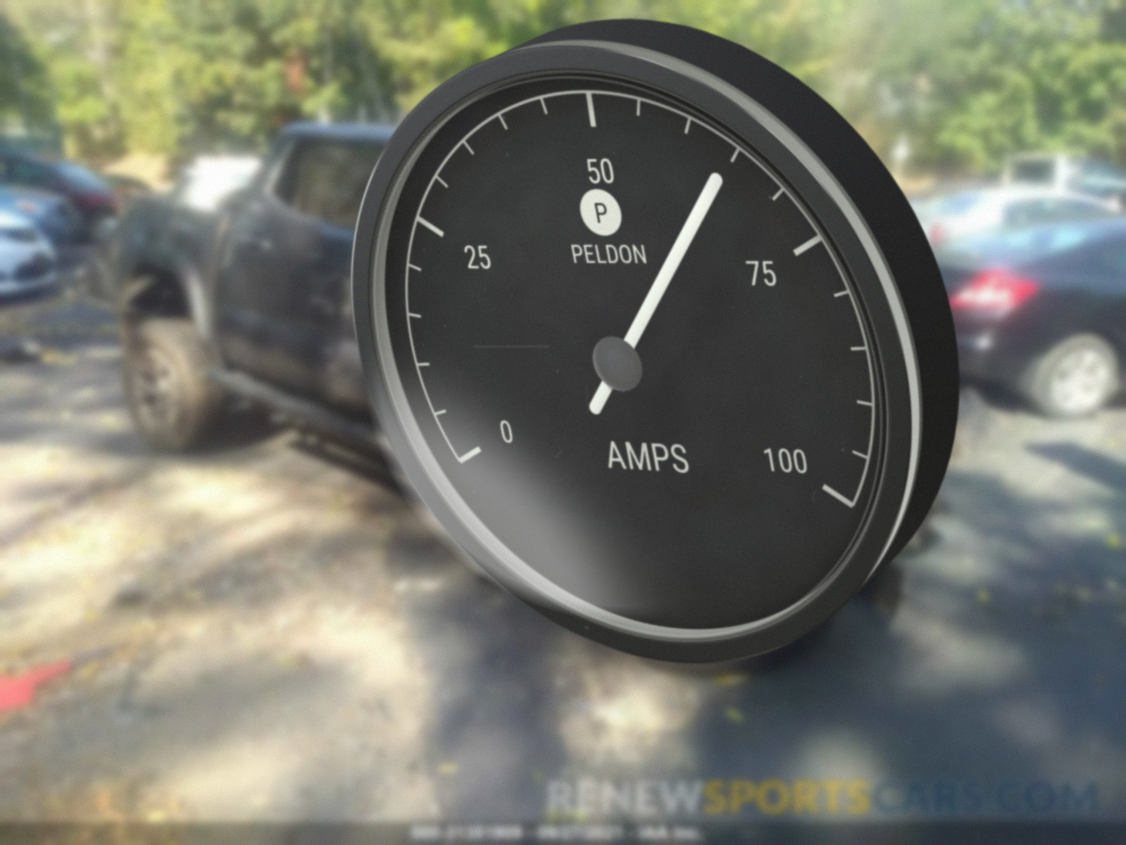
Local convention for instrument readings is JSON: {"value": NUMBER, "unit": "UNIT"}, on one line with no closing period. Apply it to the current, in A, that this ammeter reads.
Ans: {"value": 65, "unit": "A"}
